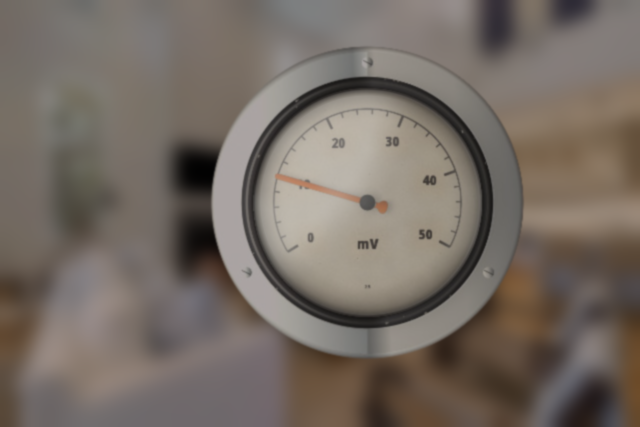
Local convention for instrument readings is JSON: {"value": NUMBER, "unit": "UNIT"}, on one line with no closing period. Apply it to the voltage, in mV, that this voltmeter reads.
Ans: {"value": 10, "unit": "mV"}
